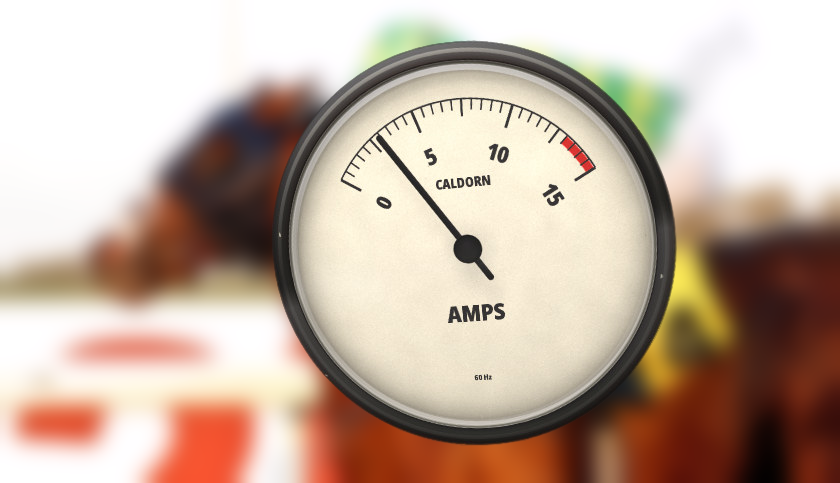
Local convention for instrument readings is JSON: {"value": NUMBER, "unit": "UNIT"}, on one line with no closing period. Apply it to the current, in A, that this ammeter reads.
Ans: {"value": 3, "unit": "A"}
